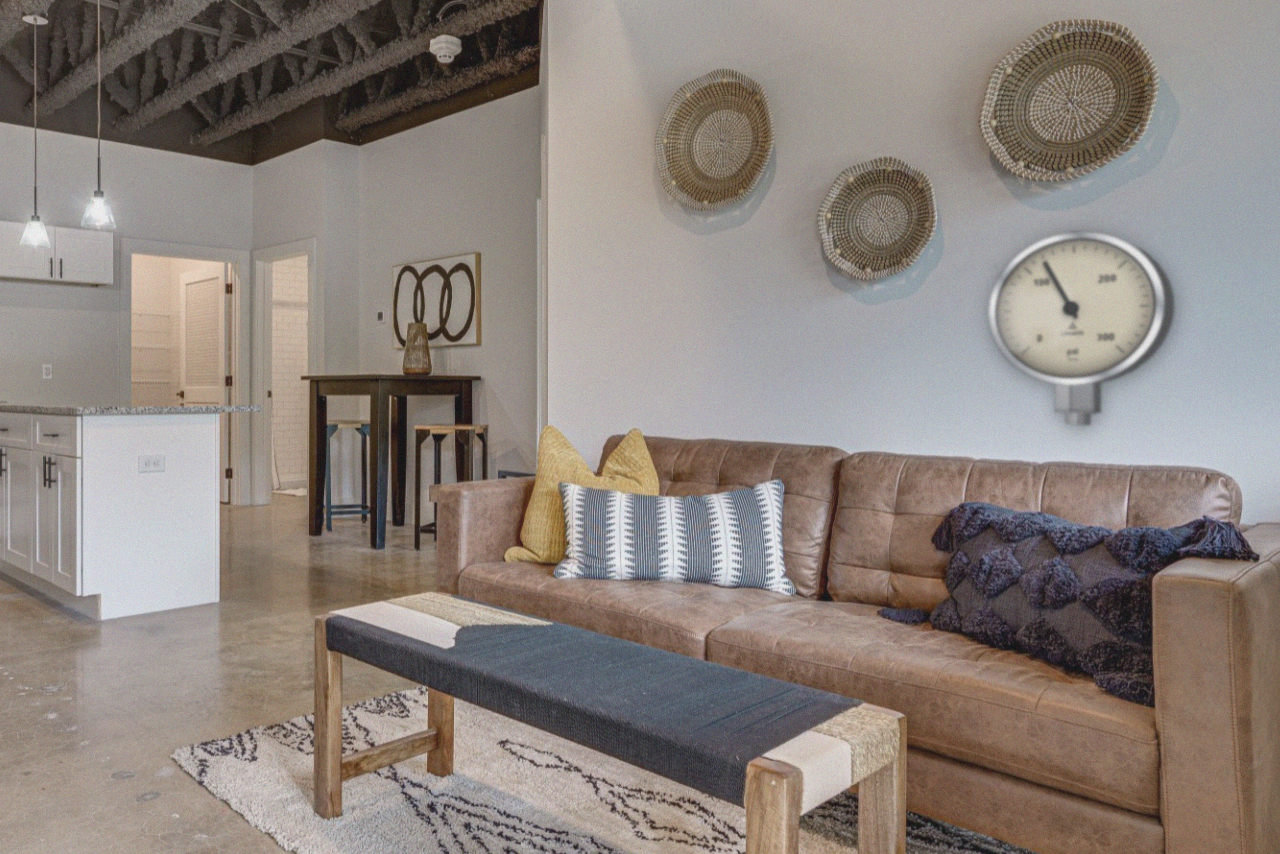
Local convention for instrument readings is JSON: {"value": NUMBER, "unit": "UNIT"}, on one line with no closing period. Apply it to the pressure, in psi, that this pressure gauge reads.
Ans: {"value": 120, "unit": "psi"}
